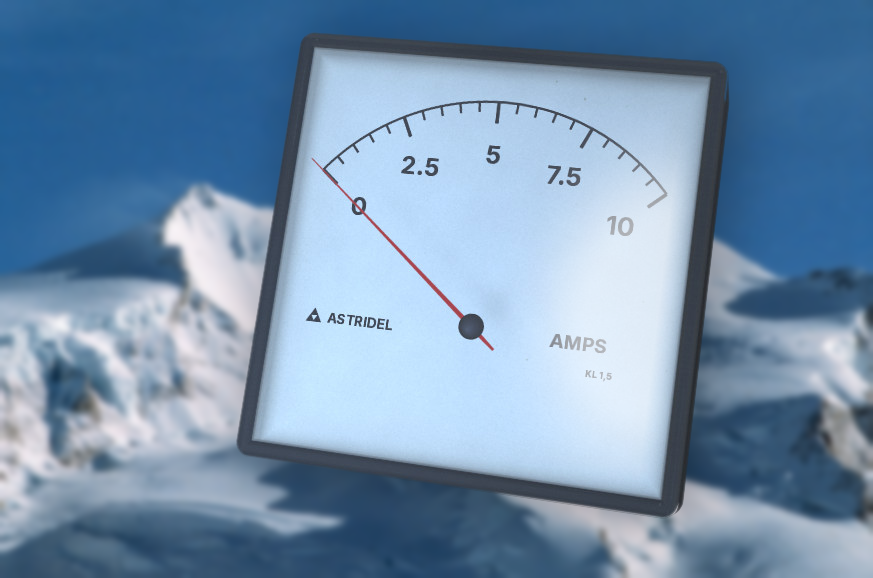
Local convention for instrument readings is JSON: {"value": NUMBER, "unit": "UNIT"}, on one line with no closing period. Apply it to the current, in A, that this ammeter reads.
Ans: {"value": 0, "unit": "A"}
